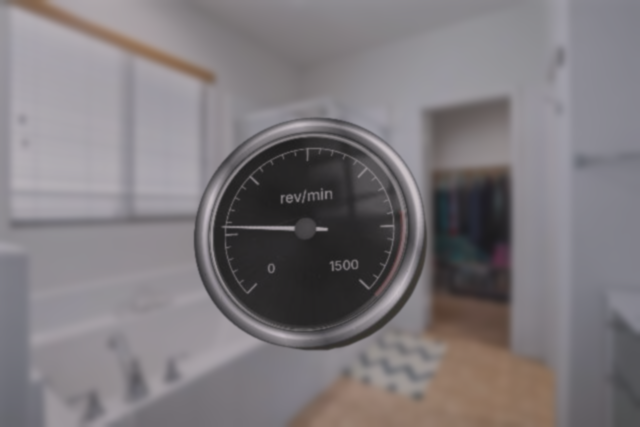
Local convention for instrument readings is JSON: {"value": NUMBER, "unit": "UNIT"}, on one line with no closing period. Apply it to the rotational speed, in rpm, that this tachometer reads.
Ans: {"value": 275, "unit": "rpm"}
